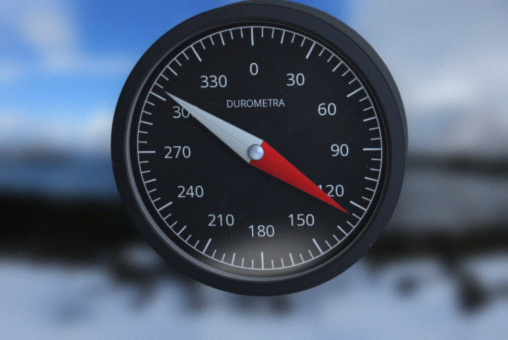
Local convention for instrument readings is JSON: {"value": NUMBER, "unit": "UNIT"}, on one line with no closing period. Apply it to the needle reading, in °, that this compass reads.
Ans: {"value": 125, "unit": "°"}
